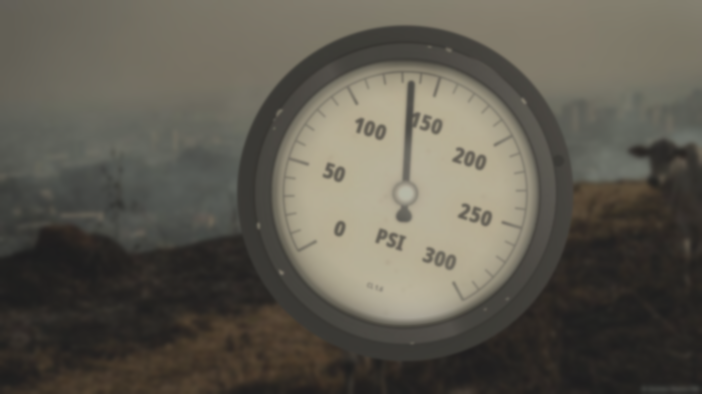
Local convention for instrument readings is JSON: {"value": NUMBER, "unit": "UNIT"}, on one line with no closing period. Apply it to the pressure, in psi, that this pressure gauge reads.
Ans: {"value": 135, "unit": "psi"}
